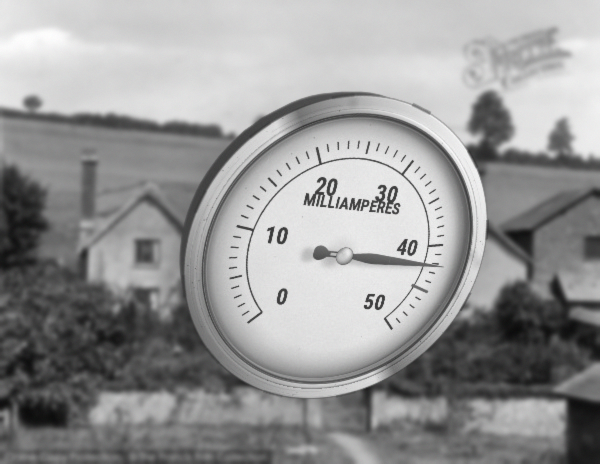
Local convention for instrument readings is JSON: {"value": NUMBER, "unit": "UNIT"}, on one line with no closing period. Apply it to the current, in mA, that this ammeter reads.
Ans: {"value": 42, "unit": "mA"}
